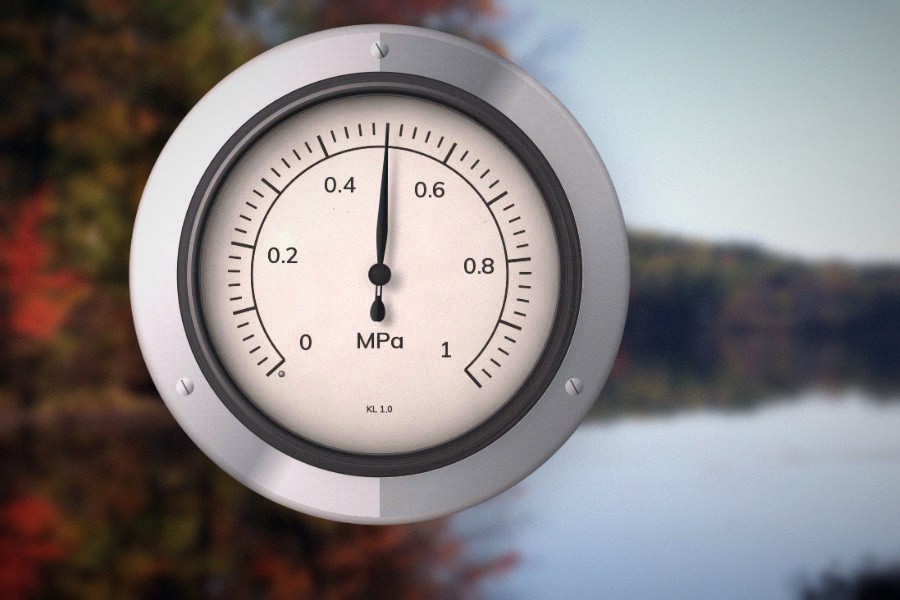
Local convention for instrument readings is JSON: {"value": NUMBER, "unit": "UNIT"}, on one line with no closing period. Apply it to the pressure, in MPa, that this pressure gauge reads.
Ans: {"value": 0.5, "unit": "MPa"}
